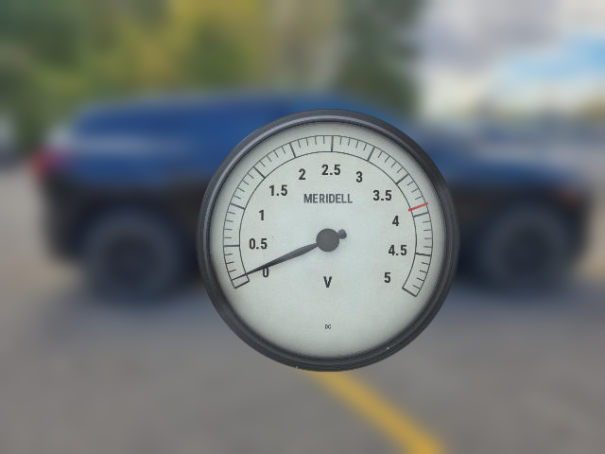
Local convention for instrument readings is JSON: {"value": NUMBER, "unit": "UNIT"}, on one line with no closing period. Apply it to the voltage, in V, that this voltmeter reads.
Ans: {"value": 0.1, "unit": "V"}
